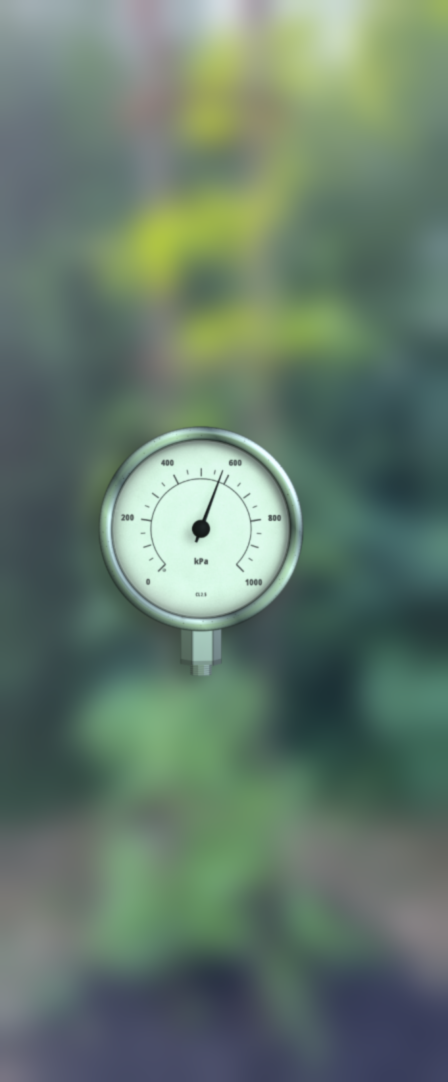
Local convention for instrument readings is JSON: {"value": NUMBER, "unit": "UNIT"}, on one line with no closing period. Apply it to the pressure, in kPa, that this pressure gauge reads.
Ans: {"value": 575, "unit": "kPa"}
